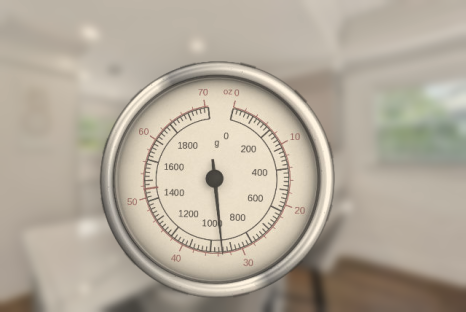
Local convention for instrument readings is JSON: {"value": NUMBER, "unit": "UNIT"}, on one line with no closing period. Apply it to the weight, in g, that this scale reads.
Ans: {"value": 940, "unit": "g"}
